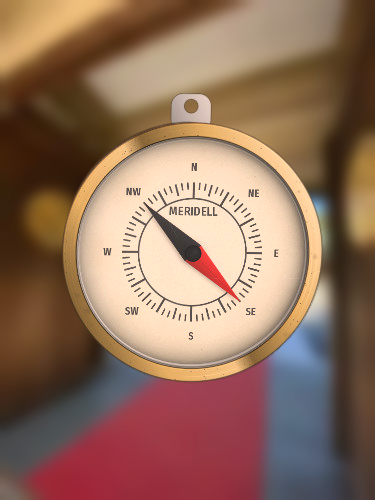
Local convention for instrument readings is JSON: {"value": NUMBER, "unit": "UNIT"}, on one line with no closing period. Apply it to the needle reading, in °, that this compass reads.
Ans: {"value": 135, "unit": "°"}
